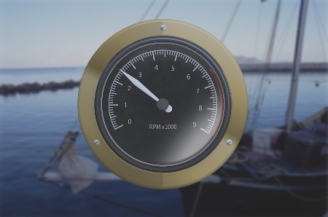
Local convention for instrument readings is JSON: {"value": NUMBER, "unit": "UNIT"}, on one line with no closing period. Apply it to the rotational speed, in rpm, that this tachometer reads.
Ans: {"value": 2500, "unit": "rpm"}
